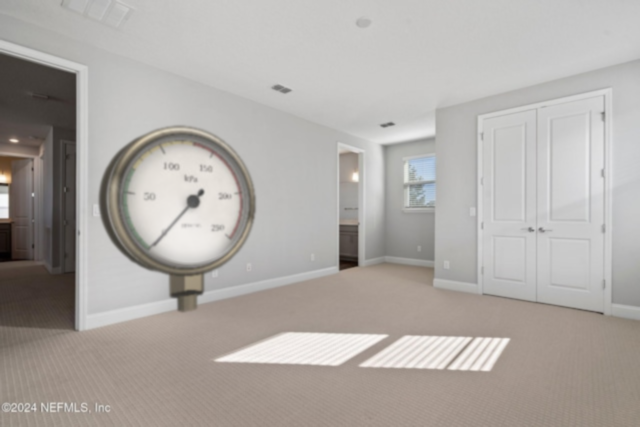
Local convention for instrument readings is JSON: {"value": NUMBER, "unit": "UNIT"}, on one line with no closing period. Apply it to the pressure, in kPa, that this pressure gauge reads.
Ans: {"value": 0, "unit": "kPa"}
